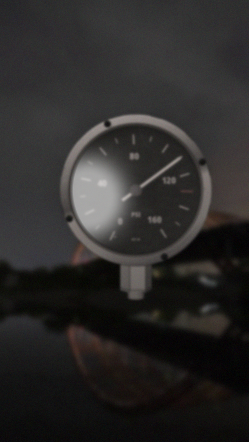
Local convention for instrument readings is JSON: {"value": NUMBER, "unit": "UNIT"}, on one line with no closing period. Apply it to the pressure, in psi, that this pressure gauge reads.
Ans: {"value": 110, "unit": "psi"}
